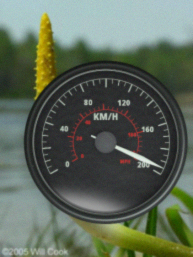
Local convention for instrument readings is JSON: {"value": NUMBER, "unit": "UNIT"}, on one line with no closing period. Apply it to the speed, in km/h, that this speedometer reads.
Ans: {"value": 195, "unit": "km/h"}
